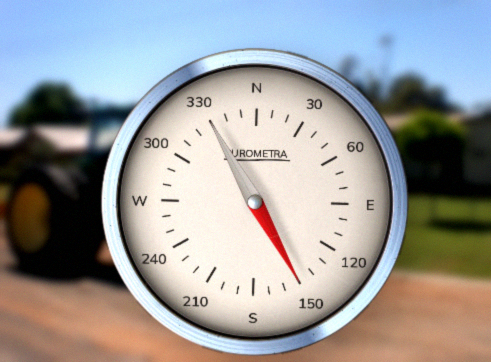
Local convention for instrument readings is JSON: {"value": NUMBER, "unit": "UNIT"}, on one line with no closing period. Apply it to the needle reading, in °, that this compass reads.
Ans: {"value": 150, "unit": "°"}
